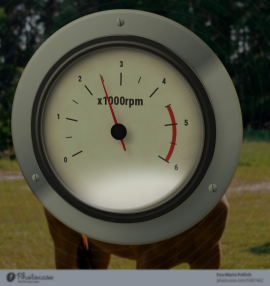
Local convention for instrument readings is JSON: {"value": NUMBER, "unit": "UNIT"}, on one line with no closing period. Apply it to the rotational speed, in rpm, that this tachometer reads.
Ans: {"value": 2500, "unit": "rpm"}
